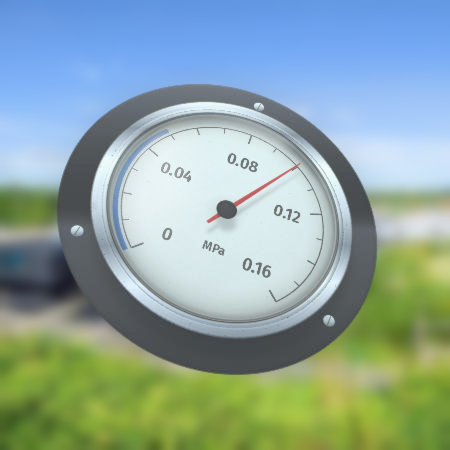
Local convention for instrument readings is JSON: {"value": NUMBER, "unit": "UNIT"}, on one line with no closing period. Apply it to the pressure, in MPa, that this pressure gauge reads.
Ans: {"value": 0.1, "unit": "MPa"}
